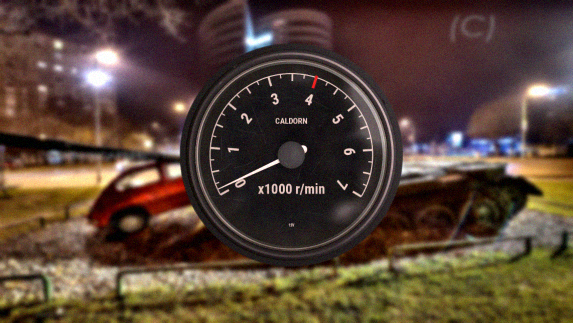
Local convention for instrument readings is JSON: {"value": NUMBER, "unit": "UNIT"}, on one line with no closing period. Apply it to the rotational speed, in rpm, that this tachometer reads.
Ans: {"value": 125, "unit": "rpm"}
